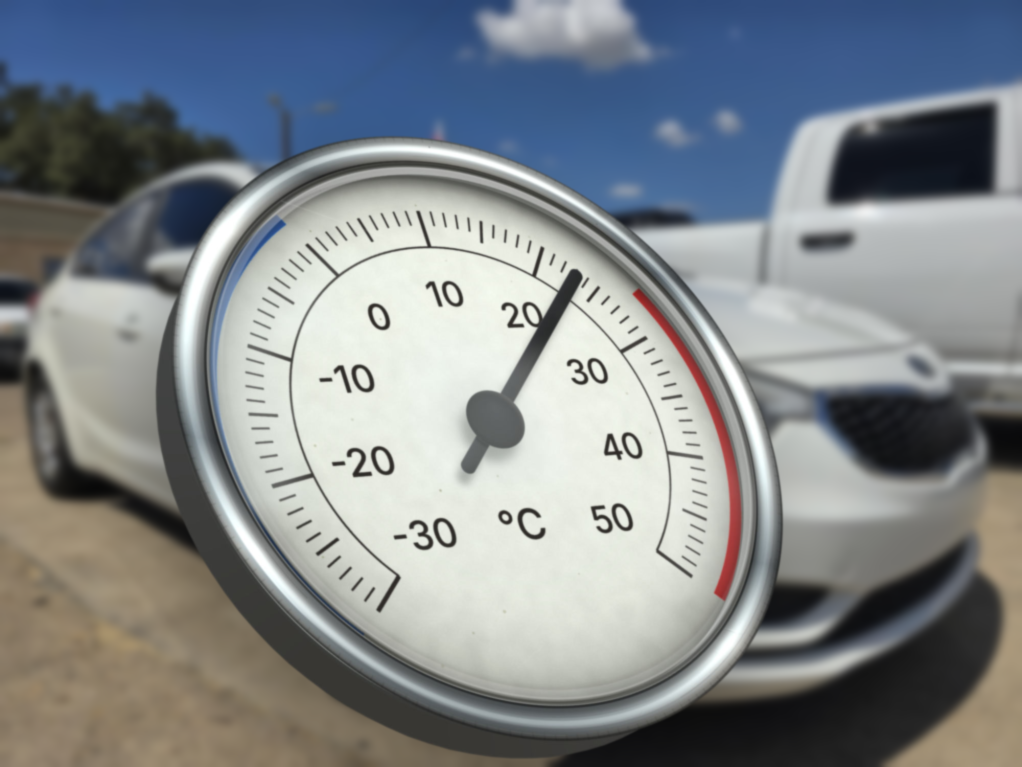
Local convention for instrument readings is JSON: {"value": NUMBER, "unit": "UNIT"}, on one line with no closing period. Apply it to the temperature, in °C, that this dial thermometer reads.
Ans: {"value": 23, "unit": "°C"}
